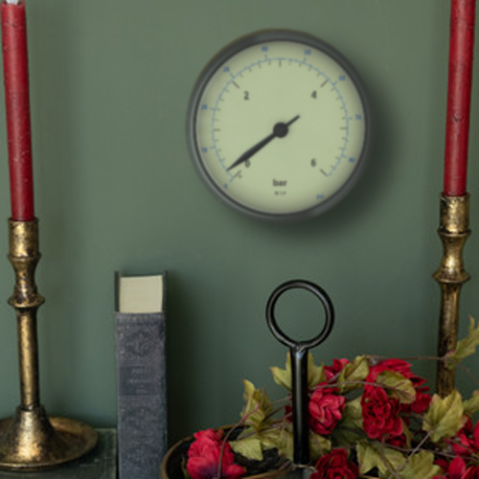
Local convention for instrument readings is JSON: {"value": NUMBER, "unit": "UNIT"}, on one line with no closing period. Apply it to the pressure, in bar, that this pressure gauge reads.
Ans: {"value": 0.2, "unit": "bar"}
